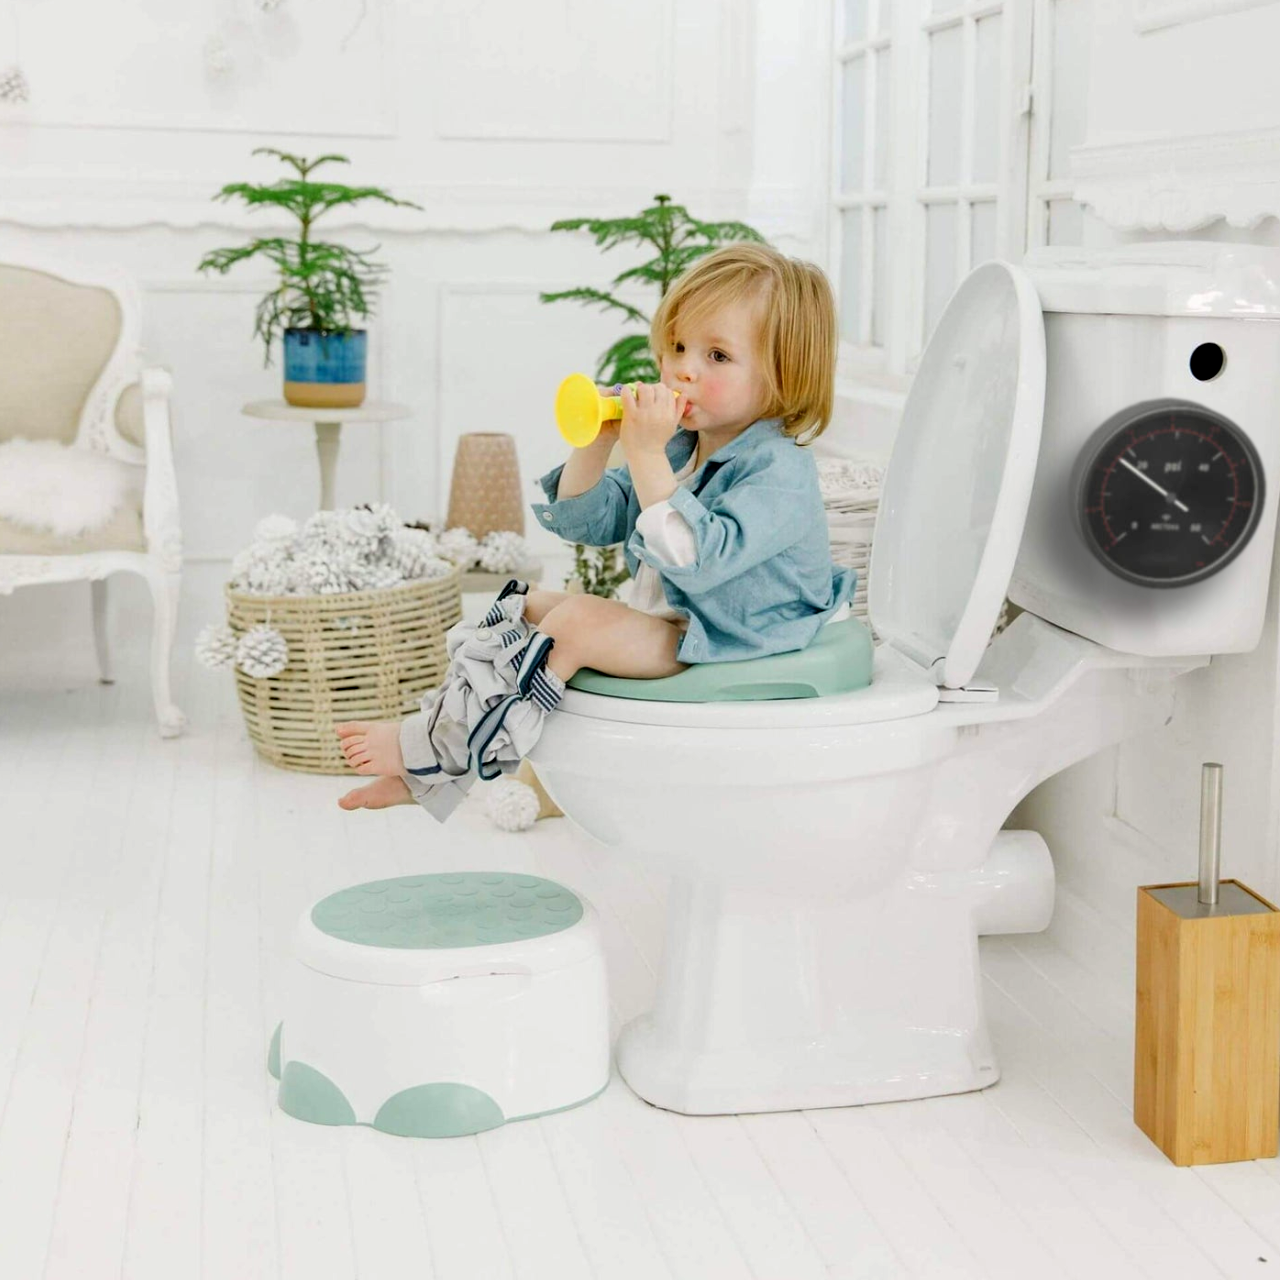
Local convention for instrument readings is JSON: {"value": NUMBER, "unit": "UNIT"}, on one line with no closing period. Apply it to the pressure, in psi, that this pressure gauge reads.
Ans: {"value": 17.5, "unit": "psi"}
